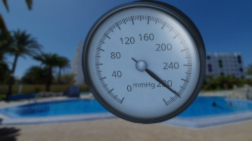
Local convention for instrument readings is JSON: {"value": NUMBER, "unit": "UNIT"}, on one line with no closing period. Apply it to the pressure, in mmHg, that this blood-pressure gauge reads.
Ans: {"value": 280, "unit": "mmHg"}
